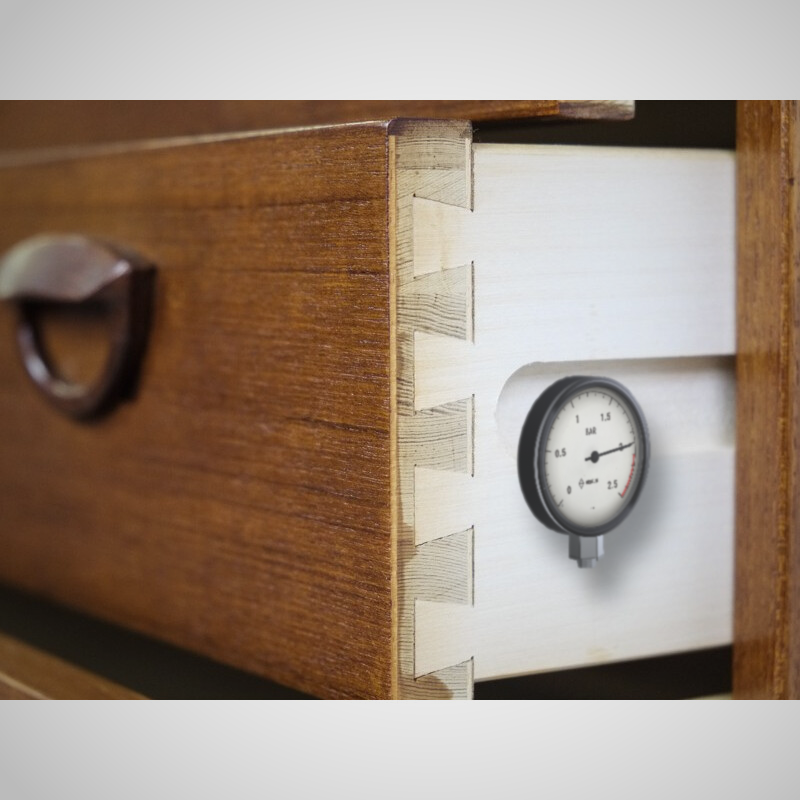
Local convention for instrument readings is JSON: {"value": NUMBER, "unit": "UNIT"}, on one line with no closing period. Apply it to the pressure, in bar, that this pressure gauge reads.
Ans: {"value": 2, "unit": "bar"}
